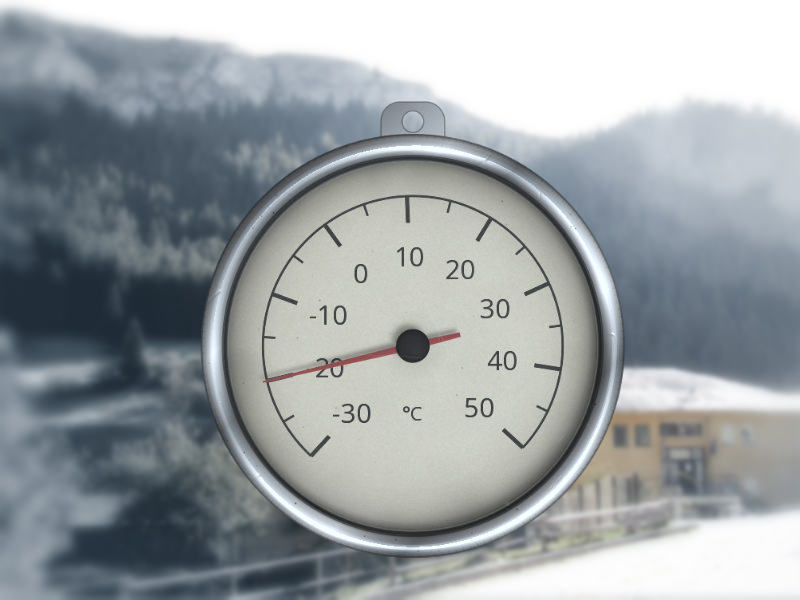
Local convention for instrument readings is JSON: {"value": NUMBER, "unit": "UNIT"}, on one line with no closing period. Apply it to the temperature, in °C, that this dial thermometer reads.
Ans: {"value": -20, "unit": "°C"}
